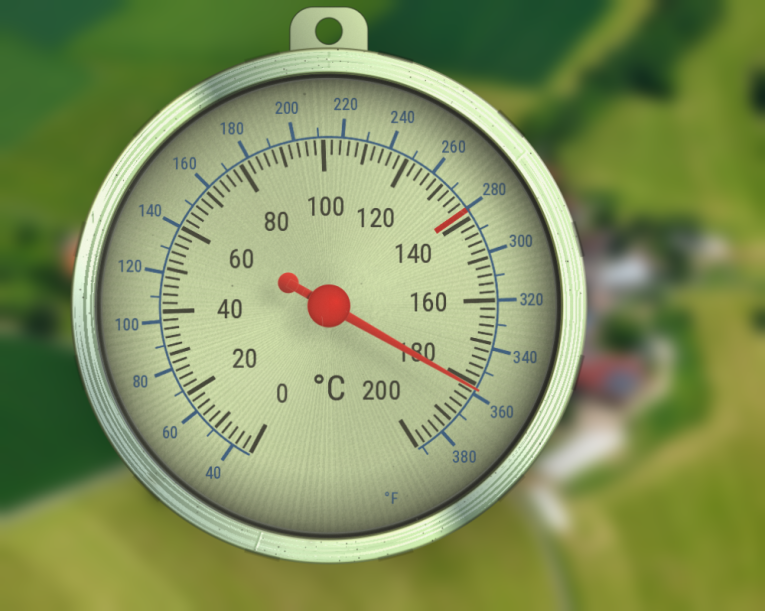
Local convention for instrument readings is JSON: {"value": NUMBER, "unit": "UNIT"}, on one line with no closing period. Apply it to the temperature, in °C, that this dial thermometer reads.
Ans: {"value": 181, "unit": "°C"}
